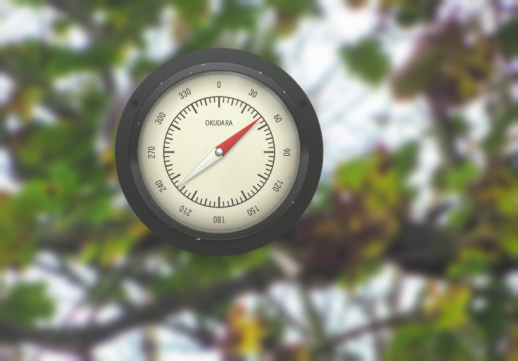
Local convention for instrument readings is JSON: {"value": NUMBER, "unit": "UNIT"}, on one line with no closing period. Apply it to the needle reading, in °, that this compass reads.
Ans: {"value": 50, "unit": "°"}
